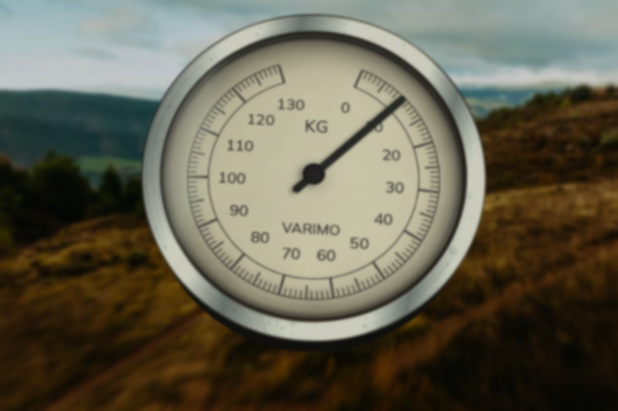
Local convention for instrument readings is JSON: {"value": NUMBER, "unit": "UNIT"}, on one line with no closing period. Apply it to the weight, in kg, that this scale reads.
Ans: {"value": 10, "unit": "kg"}
